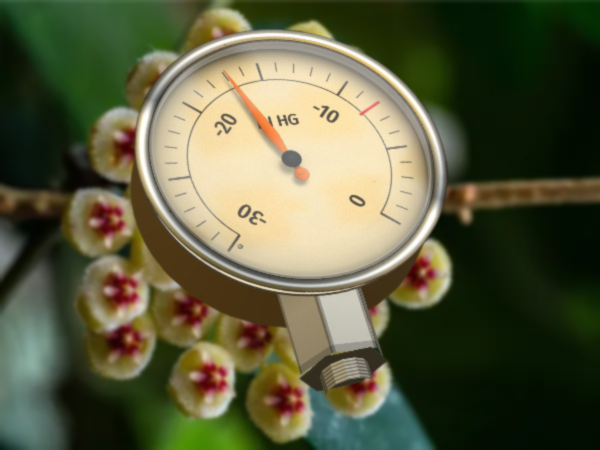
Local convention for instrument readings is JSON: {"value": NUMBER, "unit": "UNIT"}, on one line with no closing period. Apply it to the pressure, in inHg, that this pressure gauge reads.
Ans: {"value": -17, "unit": "inHg"}
